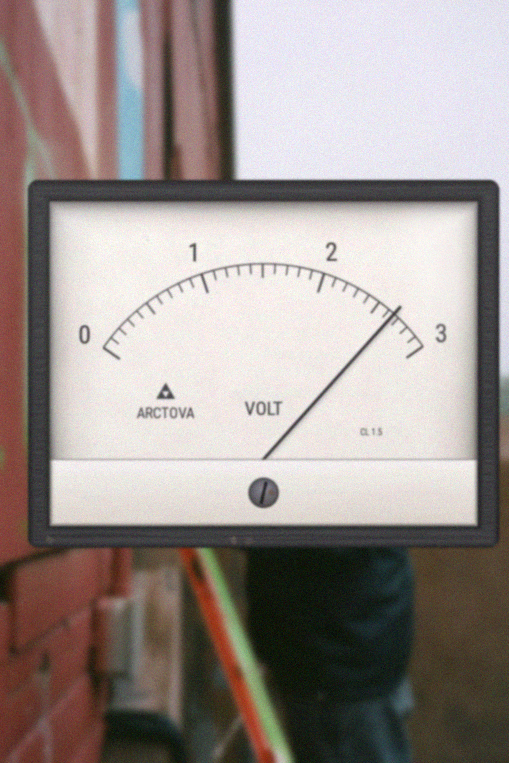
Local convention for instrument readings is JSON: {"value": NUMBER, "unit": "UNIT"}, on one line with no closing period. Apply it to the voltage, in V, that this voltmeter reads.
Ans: {"value": 2.65, "unit": "V"}
